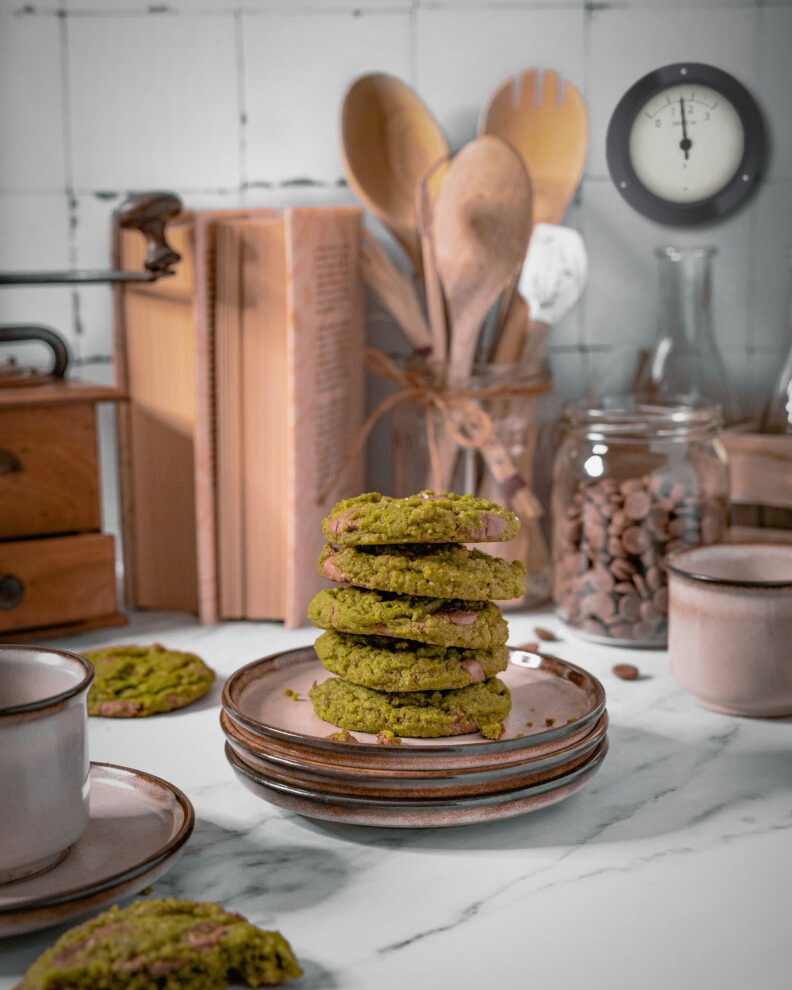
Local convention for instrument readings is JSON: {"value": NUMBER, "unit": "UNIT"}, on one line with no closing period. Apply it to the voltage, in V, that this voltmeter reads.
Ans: {"value": 1.5, "unit": "V"}
